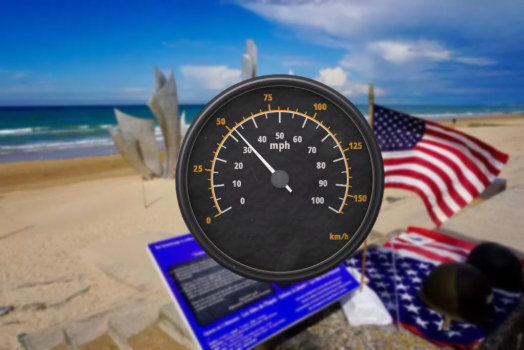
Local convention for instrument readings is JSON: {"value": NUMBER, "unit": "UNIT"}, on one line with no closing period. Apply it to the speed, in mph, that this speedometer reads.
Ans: {"value": 32.5, "unit": "mph"}
